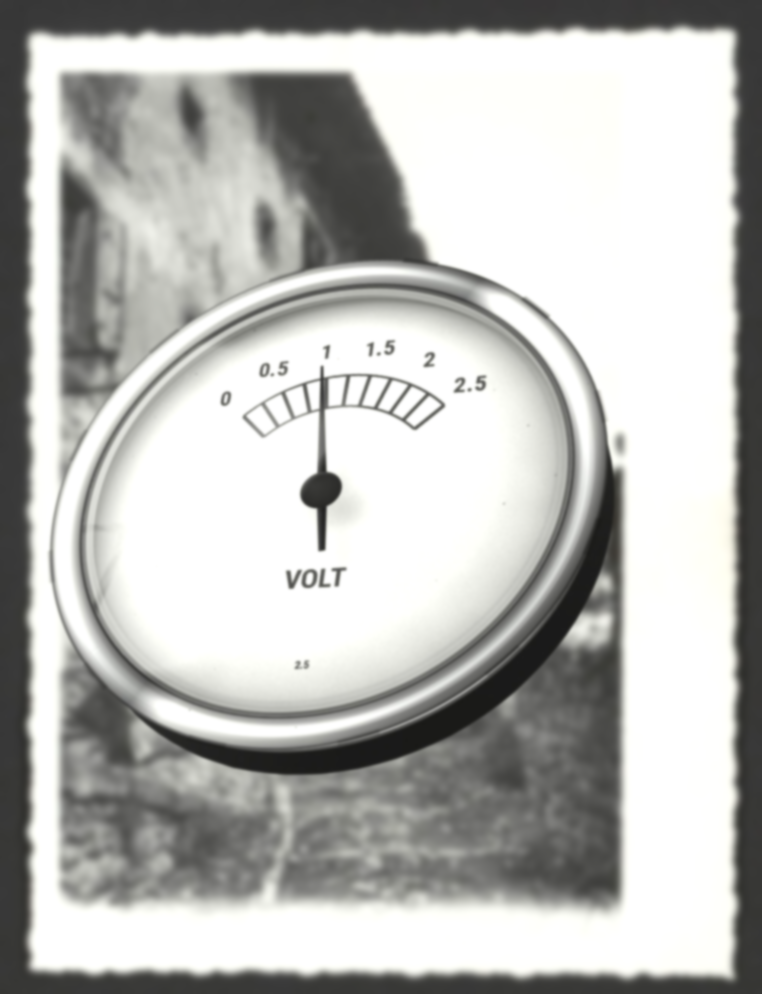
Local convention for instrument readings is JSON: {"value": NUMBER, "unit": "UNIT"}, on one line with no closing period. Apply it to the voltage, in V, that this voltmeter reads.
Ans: {"value": 1, "unit": "V"}
